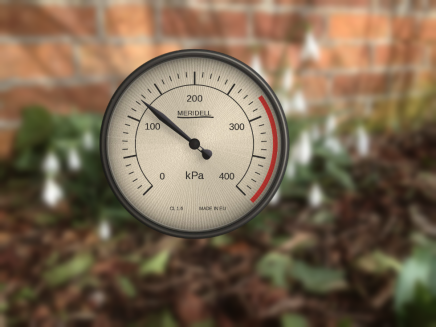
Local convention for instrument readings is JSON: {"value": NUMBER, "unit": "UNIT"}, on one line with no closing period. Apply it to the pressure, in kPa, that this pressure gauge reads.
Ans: {"value": 125, "unit": "kPa"}
